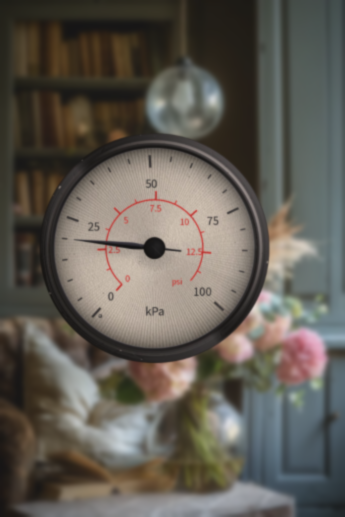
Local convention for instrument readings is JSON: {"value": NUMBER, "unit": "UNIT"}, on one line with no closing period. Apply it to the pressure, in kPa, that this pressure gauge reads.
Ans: {"value": 20, "unit": "kPa"}
